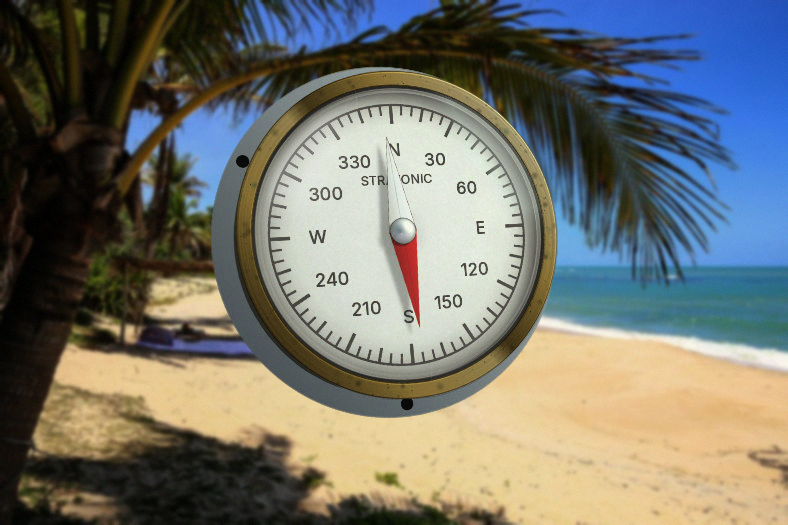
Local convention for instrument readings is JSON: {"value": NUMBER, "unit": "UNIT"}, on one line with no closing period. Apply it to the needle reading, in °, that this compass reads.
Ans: {"value": 175, "unit": "°"}
